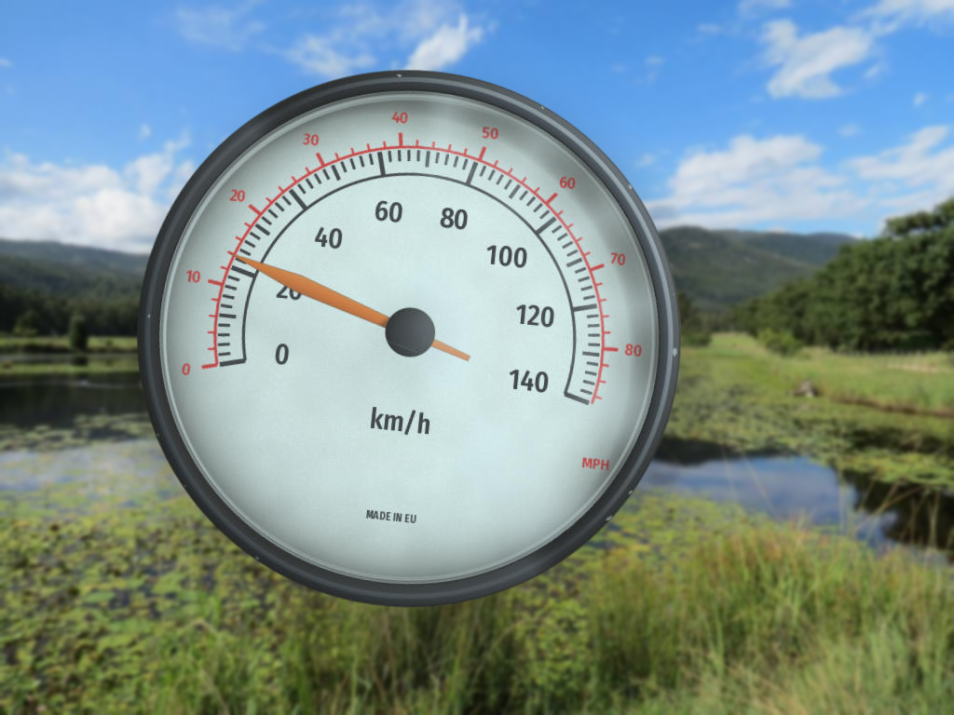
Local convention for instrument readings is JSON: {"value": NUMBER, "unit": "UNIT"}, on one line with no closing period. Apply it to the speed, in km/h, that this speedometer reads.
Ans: {"value": 22, "unit": "km/h"}
